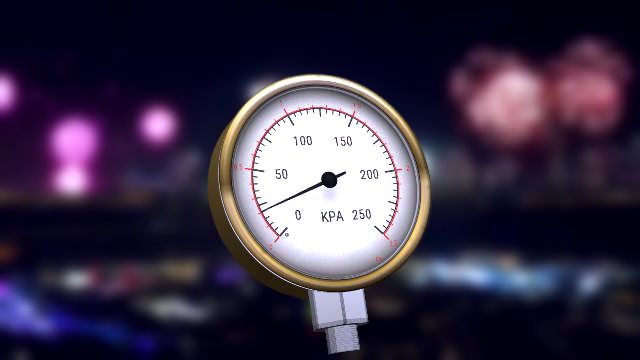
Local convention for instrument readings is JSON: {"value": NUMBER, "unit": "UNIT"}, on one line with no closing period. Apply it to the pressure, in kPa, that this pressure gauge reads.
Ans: {"value": 20, "unit": "kPa"}
